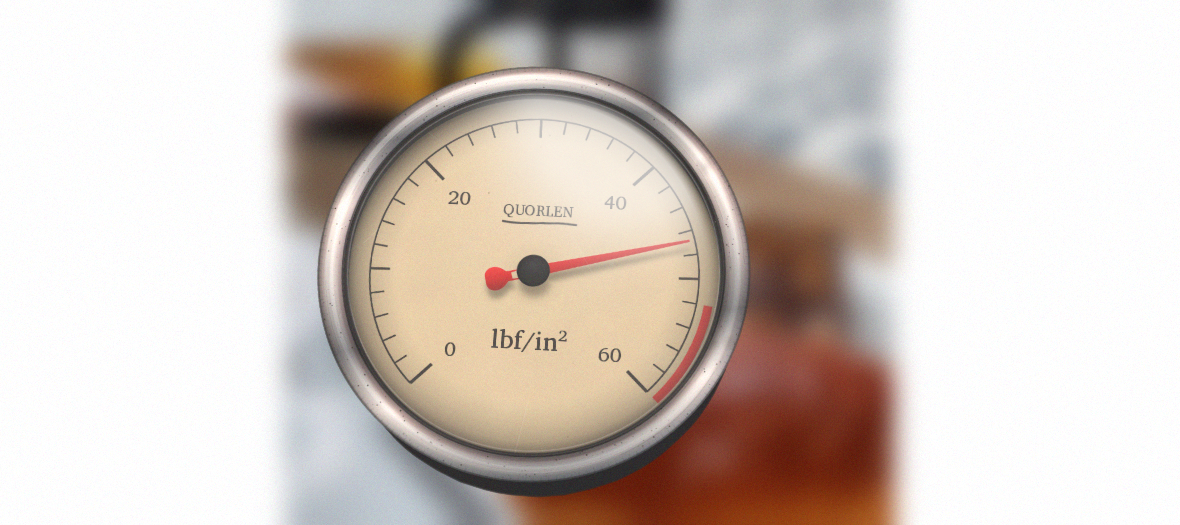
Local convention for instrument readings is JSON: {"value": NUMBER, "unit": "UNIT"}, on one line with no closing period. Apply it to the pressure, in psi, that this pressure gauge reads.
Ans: {"value": 47, "unit": "psi"}
